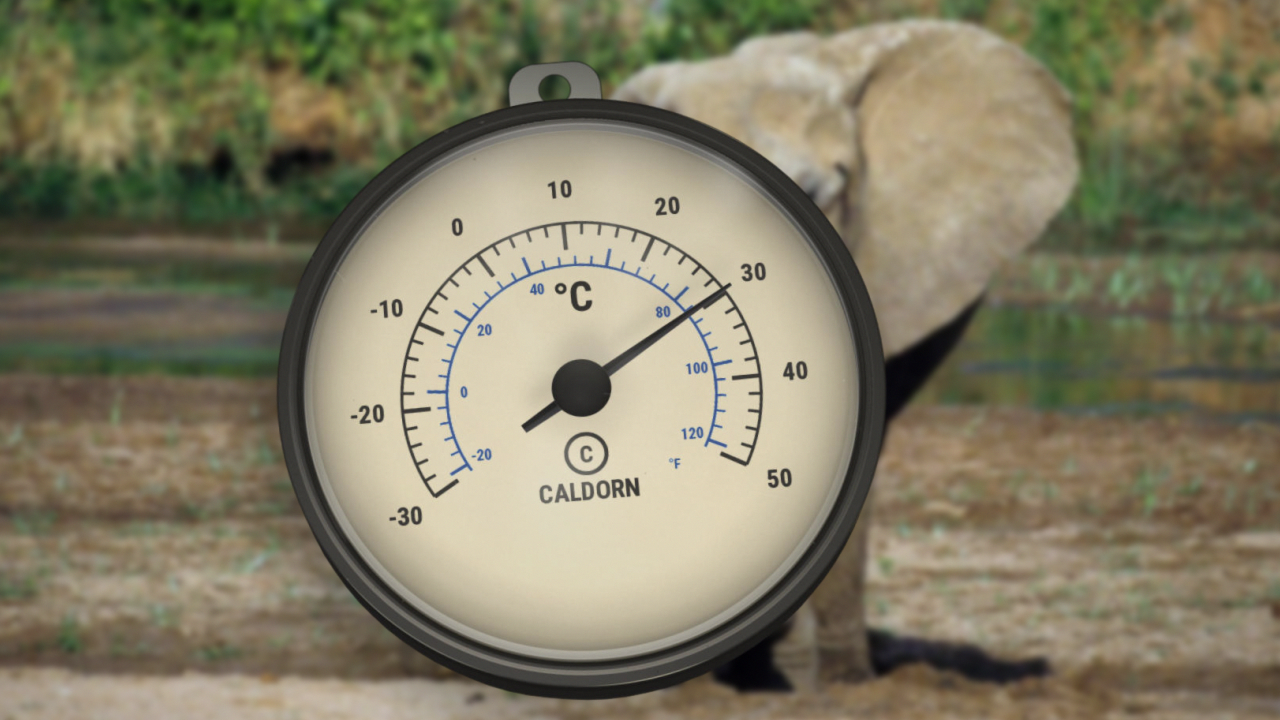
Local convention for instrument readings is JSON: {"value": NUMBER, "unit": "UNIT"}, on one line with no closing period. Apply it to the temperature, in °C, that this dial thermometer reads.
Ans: {"value": 30, "unit": "°C"}
